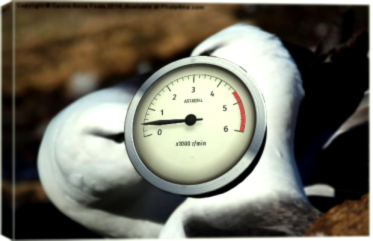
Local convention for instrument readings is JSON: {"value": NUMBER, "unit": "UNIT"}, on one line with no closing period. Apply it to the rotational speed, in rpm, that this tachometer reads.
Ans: {"value": 400, "unit": "rpm"}
